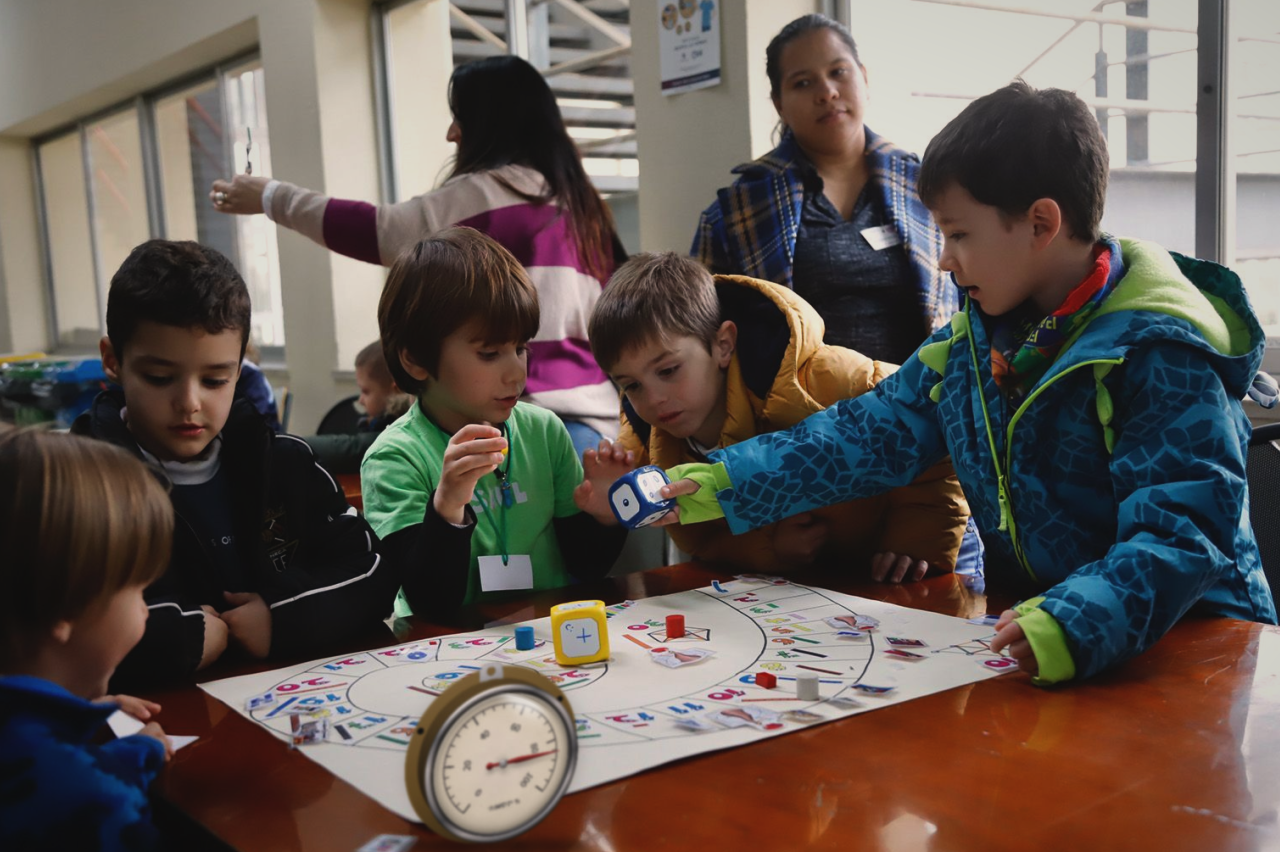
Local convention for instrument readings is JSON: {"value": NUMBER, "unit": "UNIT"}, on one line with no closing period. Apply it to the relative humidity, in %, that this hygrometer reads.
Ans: {"value": 84, "unit": "%"}
